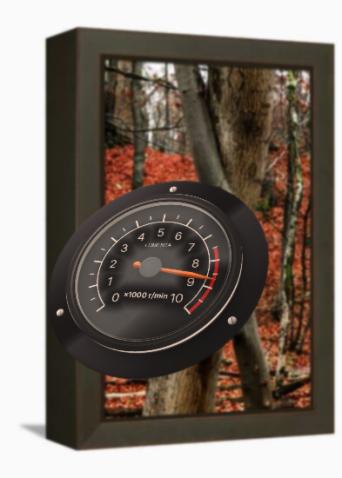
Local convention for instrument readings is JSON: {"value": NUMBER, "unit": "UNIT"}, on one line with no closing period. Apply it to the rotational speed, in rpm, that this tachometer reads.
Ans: {"value": 8750, "unit": "rpm"}
